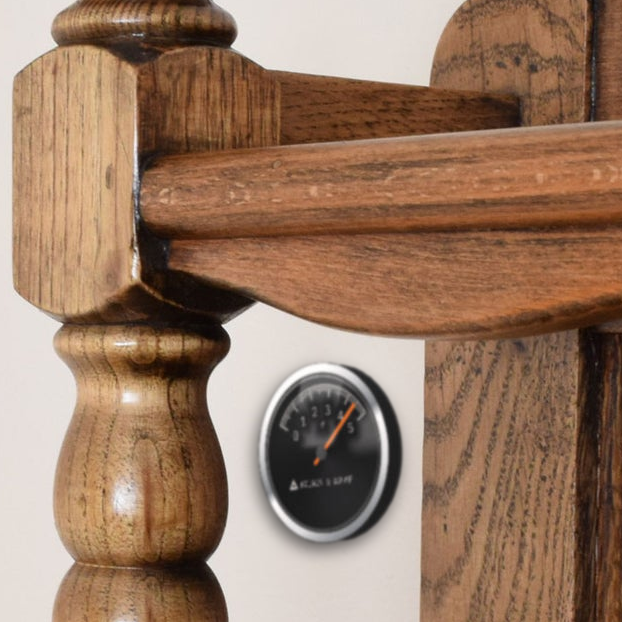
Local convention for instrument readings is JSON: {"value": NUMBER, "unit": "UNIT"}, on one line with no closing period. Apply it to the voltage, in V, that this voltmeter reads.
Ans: {"value": 4.5, "unit": "V"}
